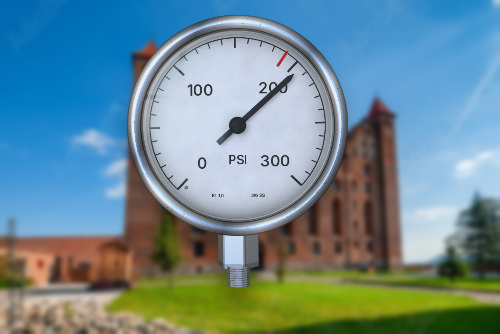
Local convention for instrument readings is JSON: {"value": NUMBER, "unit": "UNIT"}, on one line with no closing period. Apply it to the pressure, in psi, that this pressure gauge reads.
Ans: {"value": 205, "unit": "psi"}
